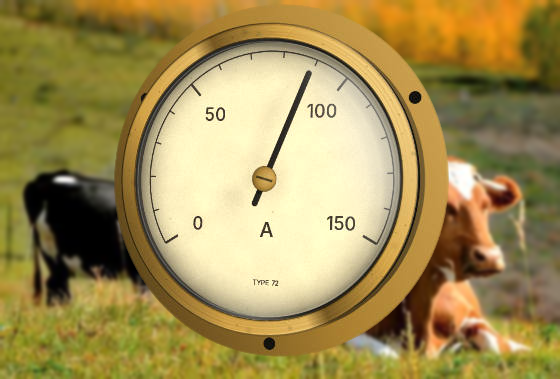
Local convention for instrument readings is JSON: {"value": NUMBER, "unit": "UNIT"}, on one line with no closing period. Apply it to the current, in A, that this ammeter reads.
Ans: {"value": 90, "unit": "A"}
